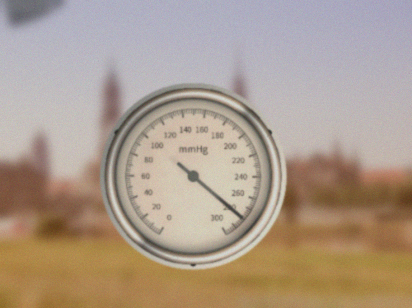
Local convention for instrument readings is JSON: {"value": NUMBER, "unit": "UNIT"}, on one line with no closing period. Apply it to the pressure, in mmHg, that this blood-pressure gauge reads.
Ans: {"value": 280, "unit": "mmHg"}
